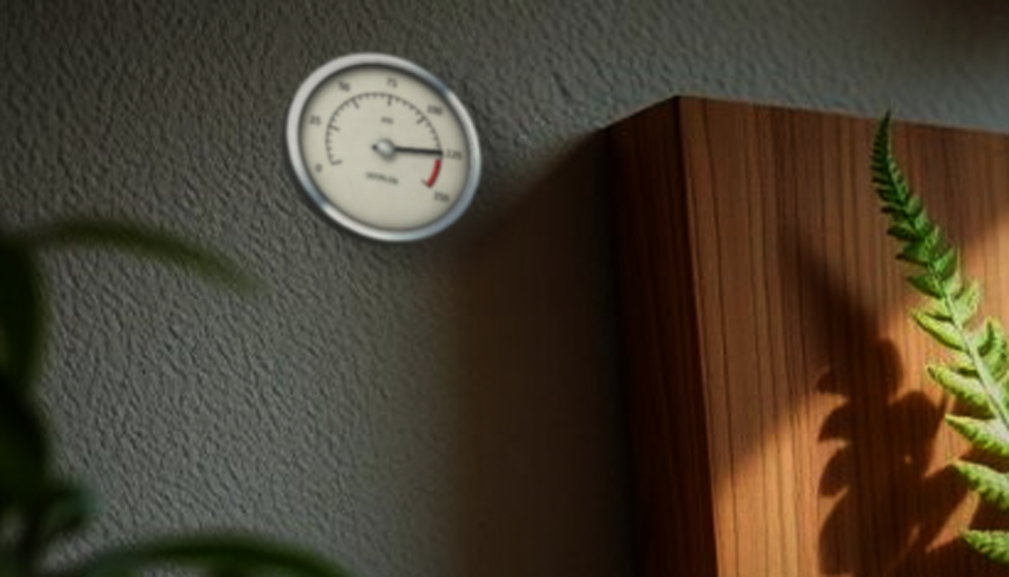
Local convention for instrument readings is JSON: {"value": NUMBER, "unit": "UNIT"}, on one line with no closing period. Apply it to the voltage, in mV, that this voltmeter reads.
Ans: {"value": 125, "unit": "mV"}
